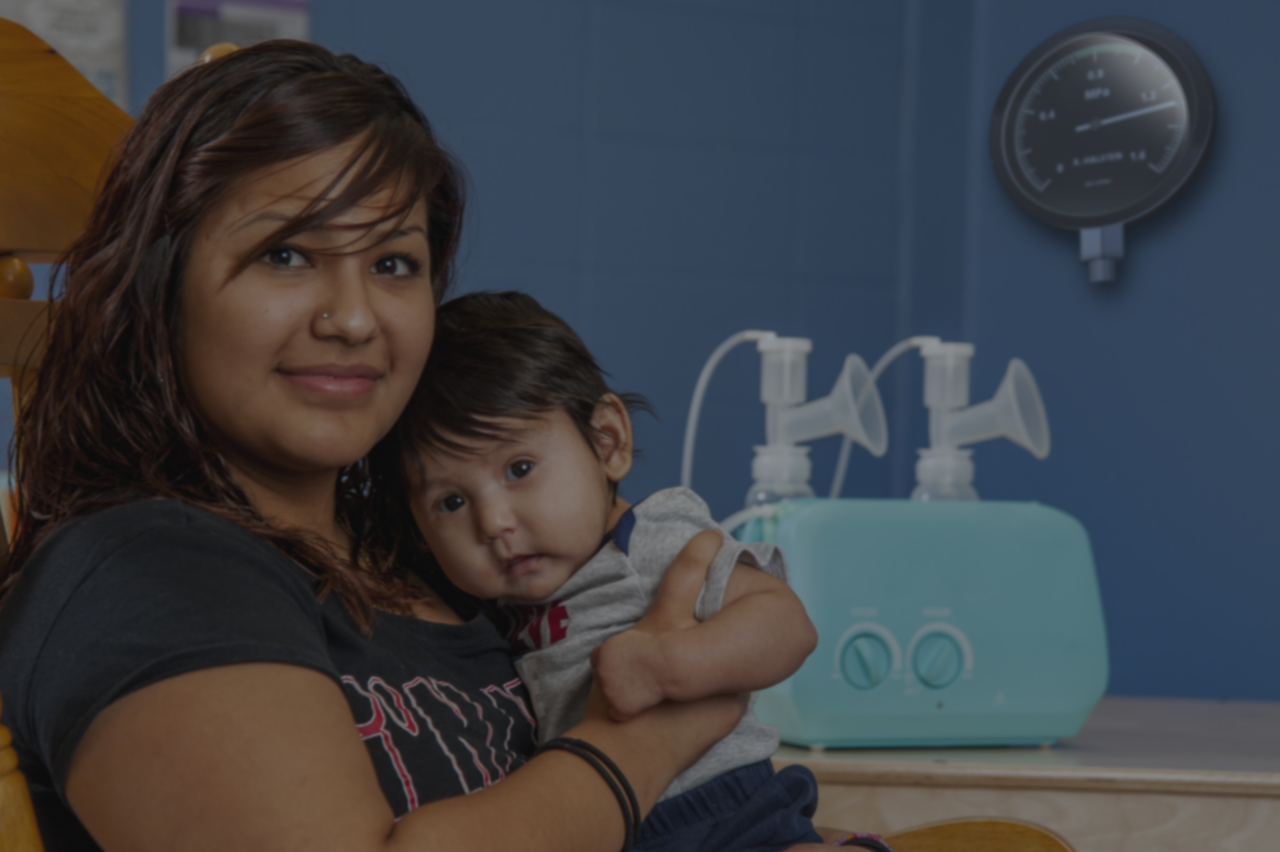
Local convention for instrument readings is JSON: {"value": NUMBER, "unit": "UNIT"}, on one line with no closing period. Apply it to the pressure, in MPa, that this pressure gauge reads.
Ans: {"value": 1.3, "unit": "MPa"}
